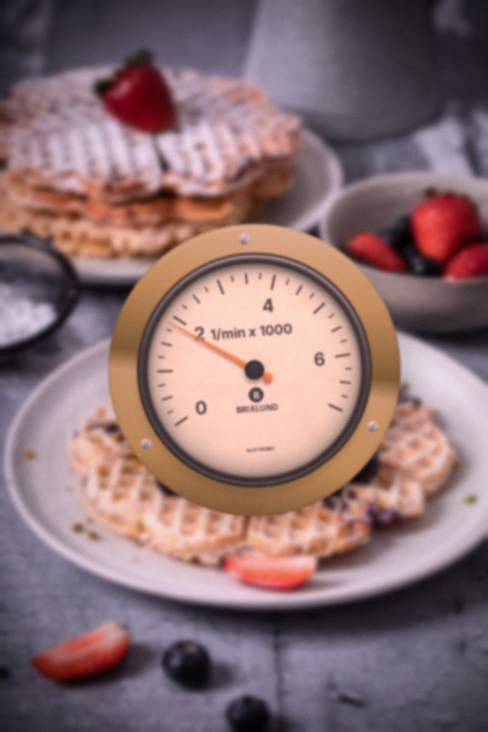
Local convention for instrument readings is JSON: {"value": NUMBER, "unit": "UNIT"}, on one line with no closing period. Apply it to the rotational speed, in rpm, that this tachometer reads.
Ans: {"value": 1875, "unit": "rpm"}
